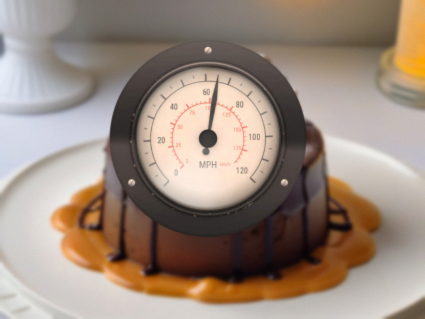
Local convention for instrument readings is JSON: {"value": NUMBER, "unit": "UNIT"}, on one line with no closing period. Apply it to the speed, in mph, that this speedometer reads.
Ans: {"value": 65, "unit": "mph"}
